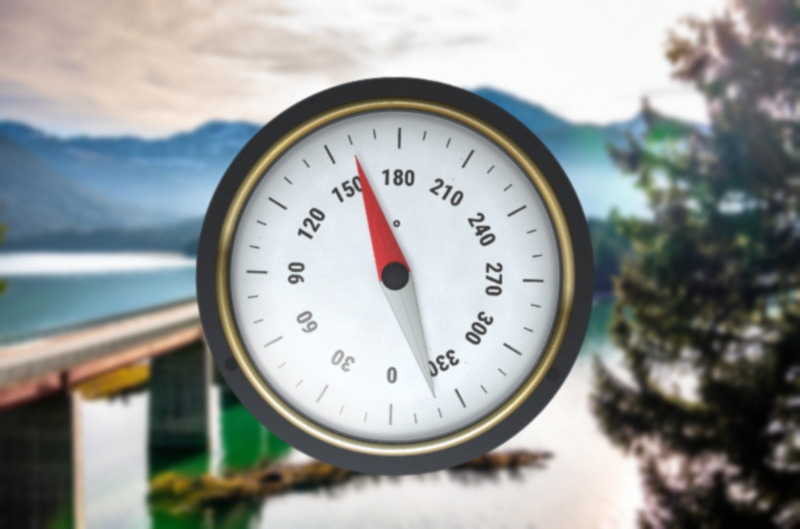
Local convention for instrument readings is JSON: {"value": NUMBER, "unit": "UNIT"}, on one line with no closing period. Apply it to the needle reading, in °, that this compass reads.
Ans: {"value": 160, "unit": "°"}
